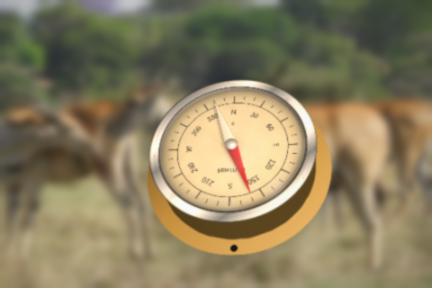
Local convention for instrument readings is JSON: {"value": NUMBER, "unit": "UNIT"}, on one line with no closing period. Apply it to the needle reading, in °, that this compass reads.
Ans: {"value": 160, "unit": "°"}
